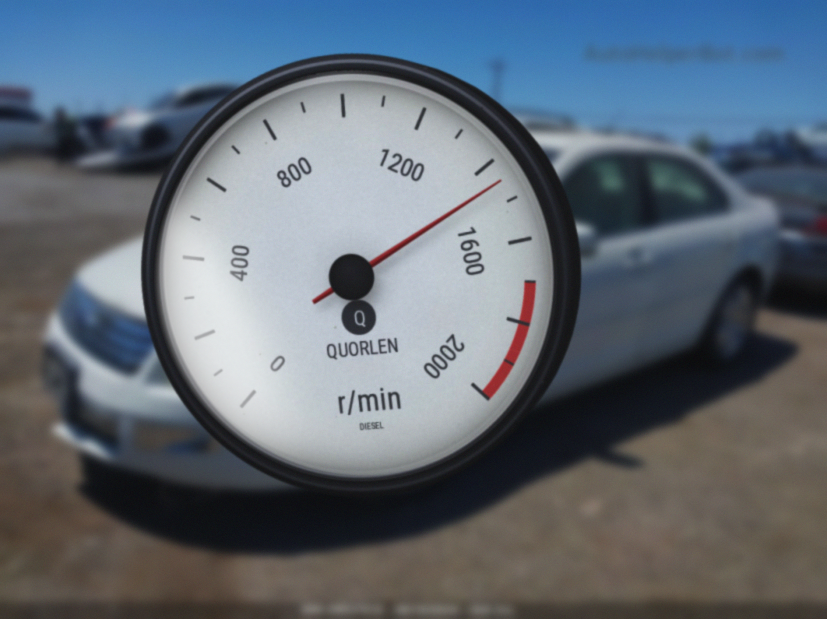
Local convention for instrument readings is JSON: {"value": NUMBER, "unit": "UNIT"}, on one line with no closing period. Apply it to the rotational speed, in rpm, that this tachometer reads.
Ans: {"value": 1450, "unit": "rpm"}
